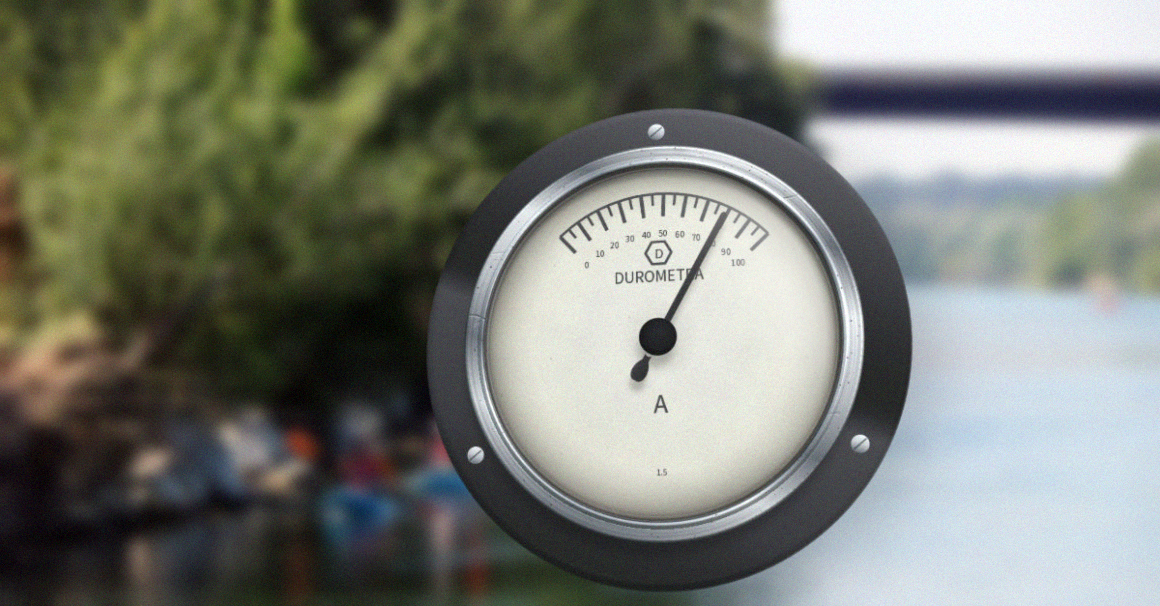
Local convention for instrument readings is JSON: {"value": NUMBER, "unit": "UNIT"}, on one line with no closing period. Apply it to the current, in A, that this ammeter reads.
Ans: {"value": 80, "unit": "A"}
